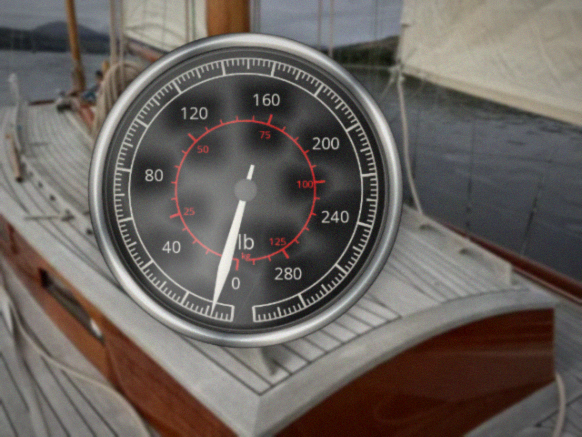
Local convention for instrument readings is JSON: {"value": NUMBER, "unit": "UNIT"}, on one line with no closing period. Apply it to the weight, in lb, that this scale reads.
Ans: {"value": 8, "unit": "lb"}
